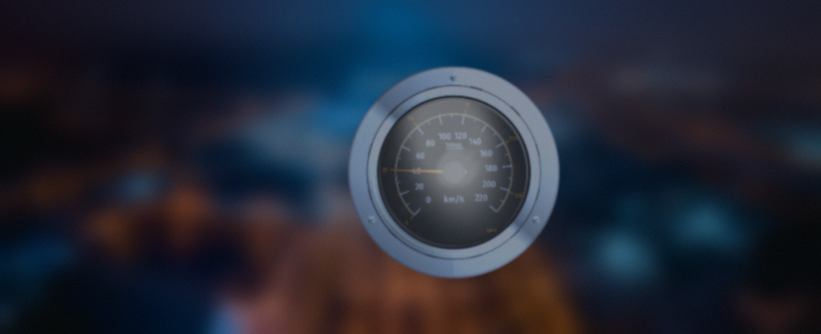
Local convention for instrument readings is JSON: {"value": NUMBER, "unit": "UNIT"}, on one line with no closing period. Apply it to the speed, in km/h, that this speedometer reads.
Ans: {"value": 40, "unit": "km/h"}
